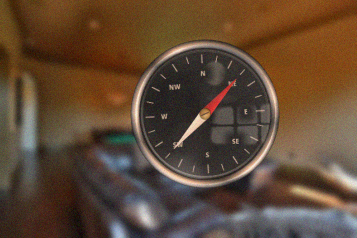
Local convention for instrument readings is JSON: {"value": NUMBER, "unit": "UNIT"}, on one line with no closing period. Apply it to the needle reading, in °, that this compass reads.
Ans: {"value": 45, "unit": "°"}
